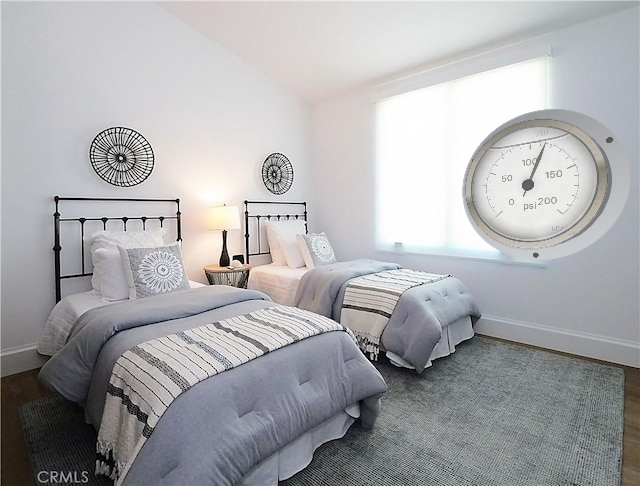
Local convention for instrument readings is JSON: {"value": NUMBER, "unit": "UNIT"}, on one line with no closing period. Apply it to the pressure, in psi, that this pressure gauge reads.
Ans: {"value": 115, "unit": "psi"}
